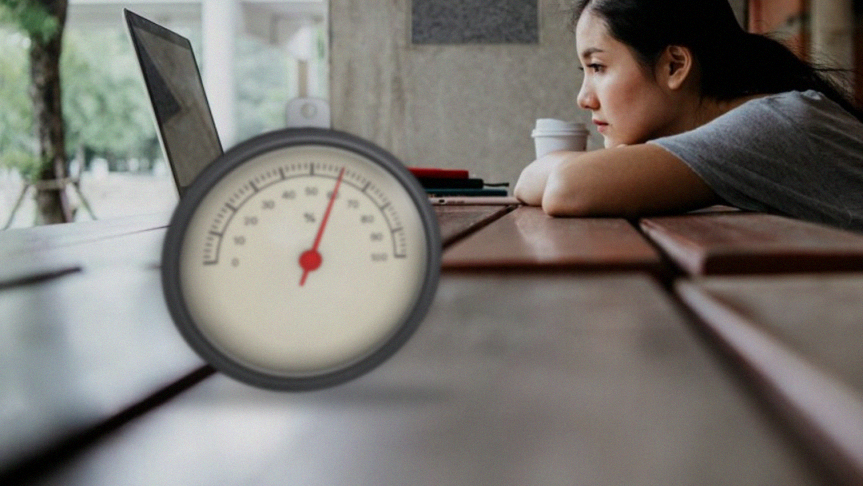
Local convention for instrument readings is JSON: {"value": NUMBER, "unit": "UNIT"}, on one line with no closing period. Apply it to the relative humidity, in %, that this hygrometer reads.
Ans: {"value": 60, "unit": "%"}
